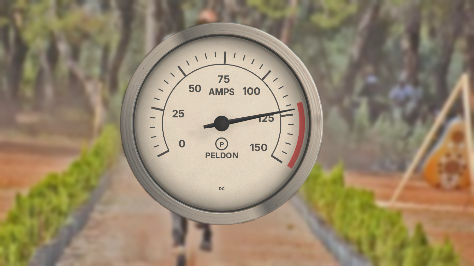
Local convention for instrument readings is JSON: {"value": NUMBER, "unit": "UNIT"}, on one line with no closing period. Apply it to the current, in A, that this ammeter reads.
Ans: {"value": 122.5, "unit": "A"}
